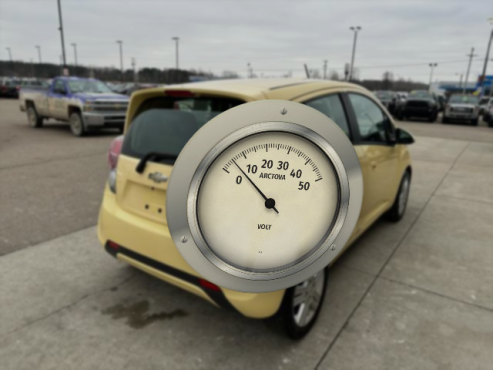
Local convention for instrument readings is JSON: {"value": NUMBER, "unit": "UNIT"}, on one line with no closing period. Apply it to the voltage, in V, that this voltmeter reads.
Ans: {"value": 5, "unit": "V"}
